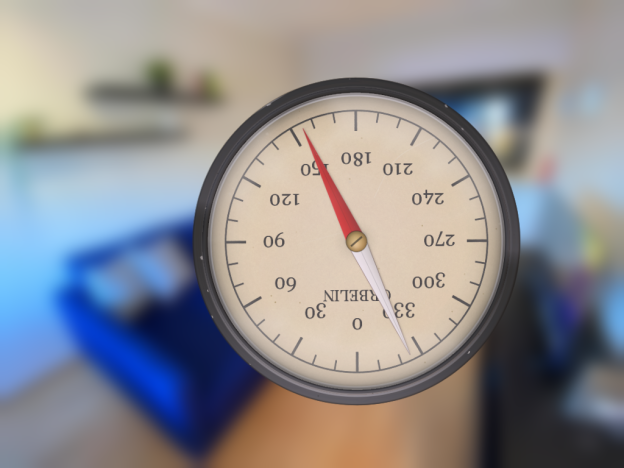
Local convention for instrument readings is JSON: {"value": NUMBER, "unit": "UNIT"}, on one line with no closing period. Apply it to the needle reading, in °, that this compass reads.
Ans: {"value": 155, "unit": "°"}
